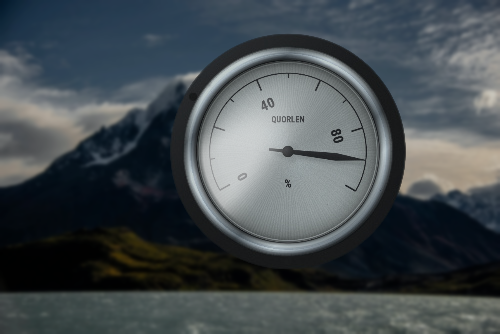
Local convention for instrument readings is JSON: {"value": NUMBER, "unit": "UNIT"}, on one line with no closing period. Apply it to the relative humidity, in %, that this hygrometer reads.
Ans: {"value": 90, "unit": "%"}
